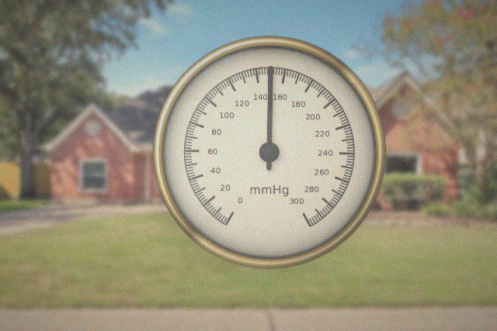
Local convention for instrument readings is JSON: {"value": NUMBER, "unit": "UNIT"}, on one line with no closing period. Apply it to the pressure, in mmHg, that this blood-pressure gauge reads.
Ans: {"value": 150, "unit": "mmHg"}
